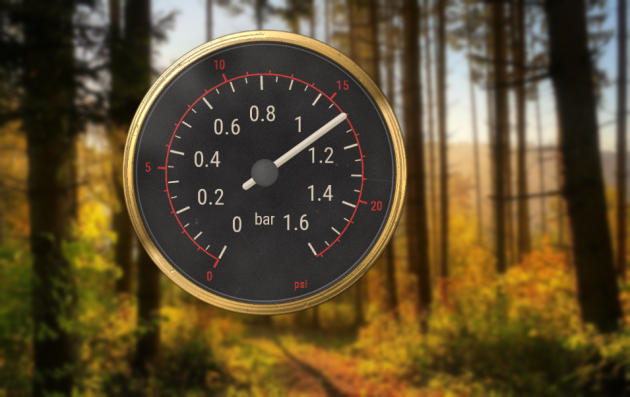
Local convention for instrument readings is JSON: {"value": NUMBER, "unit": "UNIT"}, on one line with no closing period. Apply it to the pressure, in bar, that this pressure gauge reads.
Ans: {"value": 1.1, "unit": "bar"}
